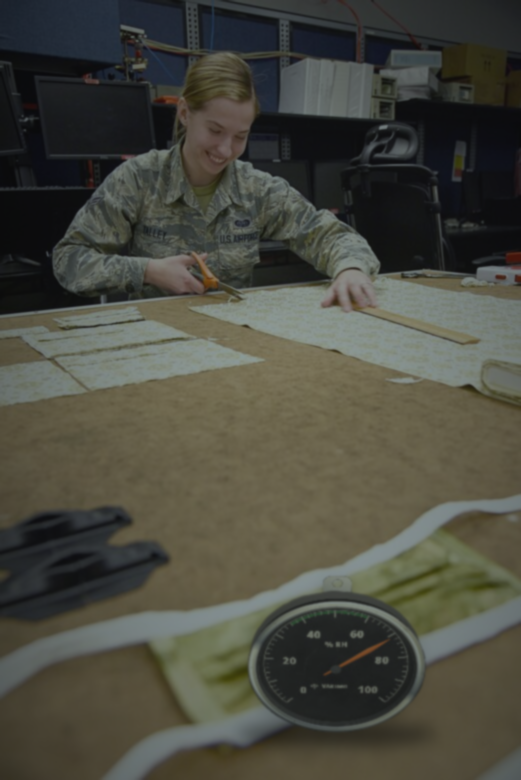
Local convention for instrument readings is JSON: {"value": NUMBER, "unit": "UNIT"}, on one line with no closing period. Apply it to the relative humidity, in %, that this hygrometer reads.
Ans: {"value": 70, "unit": "%"}
